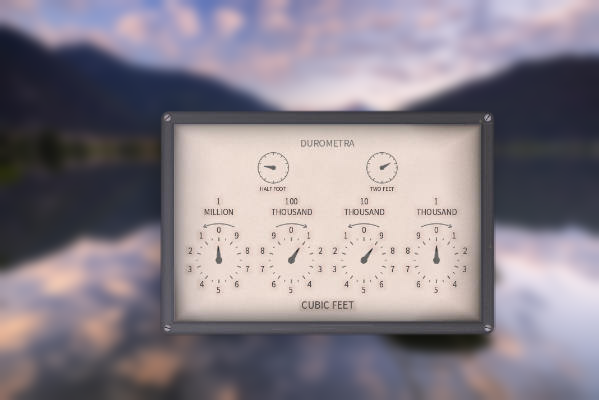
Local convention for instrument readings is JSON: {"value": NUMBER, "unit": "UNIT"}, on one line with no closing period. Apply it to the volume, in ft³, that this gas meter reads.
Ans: {"value": 9000, "unit": "ft³"}
